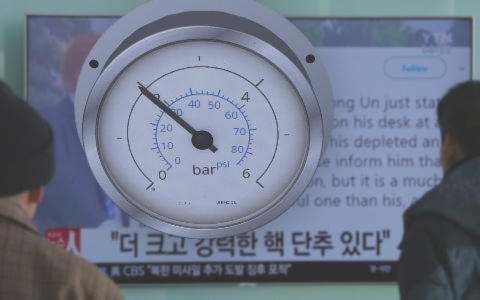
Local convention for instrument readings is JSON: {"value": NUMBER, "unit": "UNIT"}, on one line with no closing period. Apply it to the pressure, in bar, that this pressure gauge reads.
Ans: {"value": 2, "unit": "bar"}
